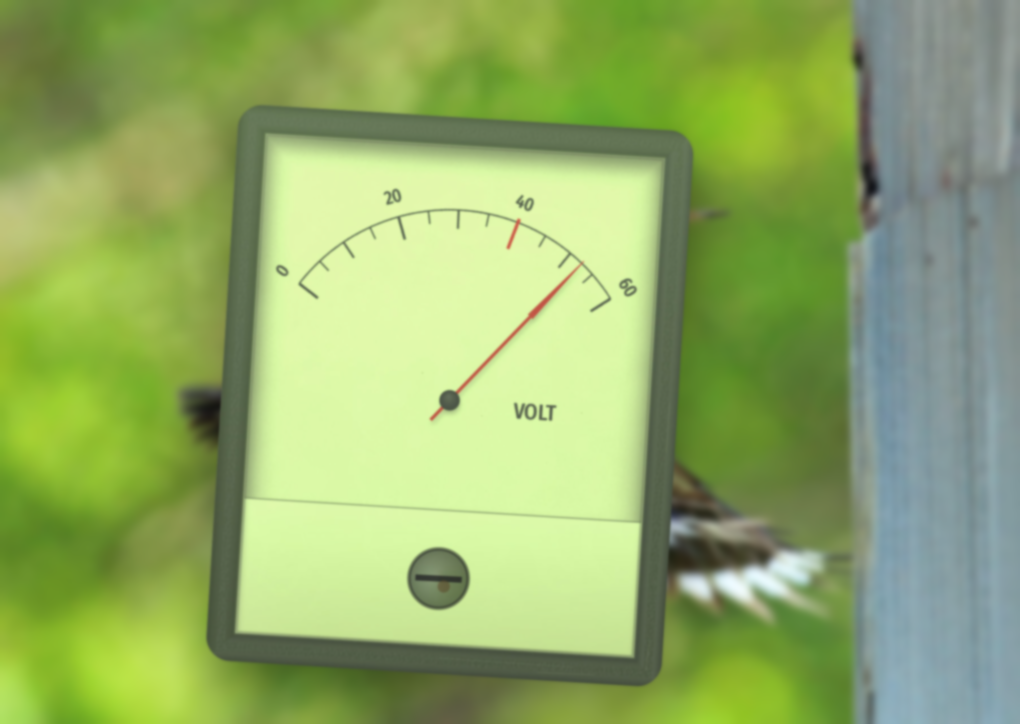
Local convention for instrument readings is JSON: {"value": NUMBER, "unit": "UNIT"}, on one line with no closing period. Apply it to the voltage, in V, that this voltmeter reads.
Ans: {"value": 52.5, "unit": "V"}
